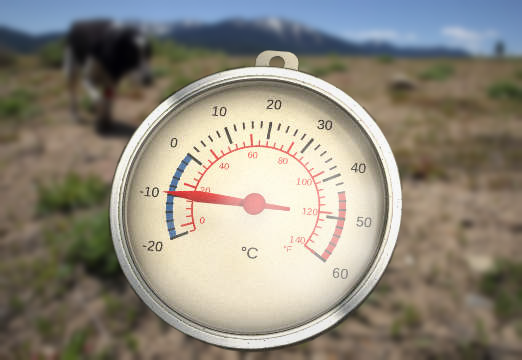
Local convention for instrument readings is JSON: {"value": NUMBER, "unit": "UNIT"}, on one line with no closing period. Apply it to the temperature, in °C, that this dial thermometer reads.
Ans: {"value": -10, "unit": "°C"}
